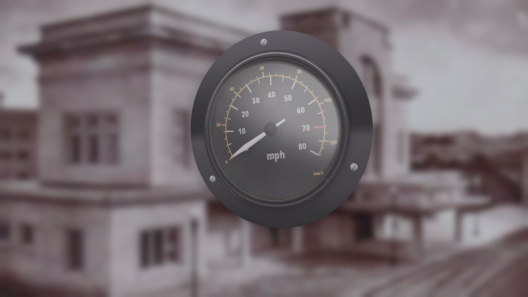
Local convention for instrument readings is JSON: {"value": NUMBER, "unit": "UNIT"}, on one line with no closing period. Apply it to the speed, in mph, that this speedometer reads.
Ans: {"value": 0, "unit": "mph"}
